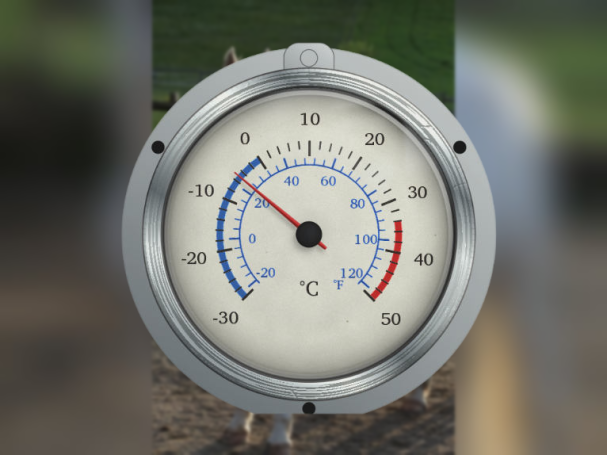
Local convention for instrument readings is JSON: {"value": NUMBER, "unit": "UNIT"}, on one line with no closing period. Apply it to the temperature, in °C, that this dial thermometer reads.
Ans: {"value": -5, "unit": "°C"}
